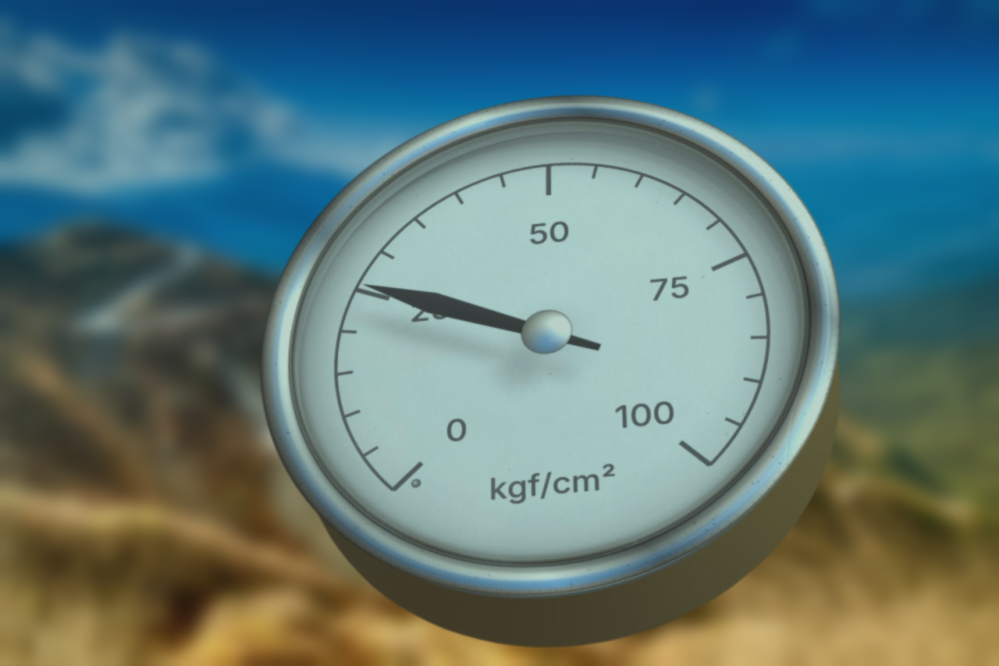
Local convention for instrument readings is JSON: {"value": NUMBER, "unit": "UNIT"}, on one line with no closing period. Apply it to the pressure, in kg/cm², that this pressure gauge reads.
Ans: {"value": 25, "unit": "kg/cm²"}
